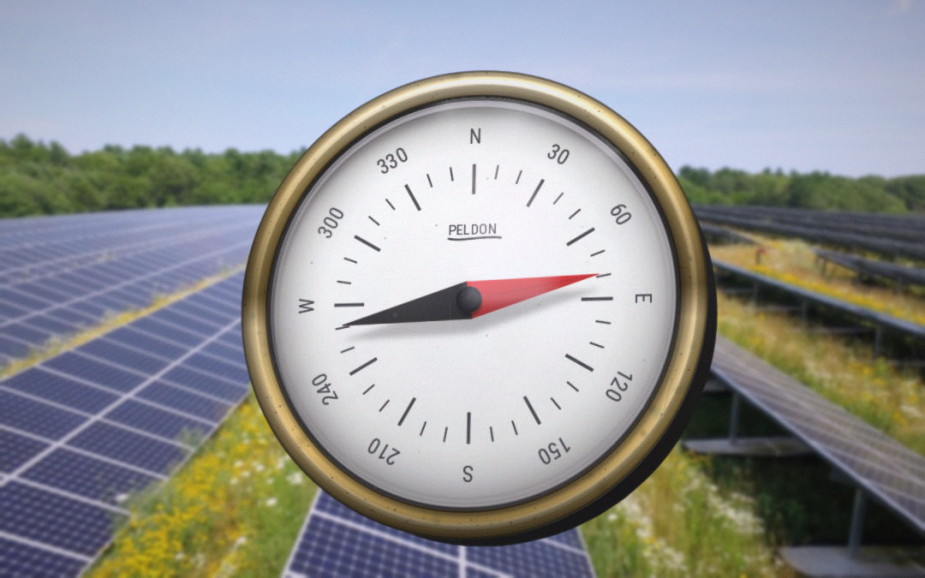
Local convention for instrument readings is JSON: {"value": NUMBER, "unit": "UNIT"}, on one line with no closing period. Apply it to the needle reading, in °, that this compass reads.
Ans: {"value": 80, "unit": "°"}
